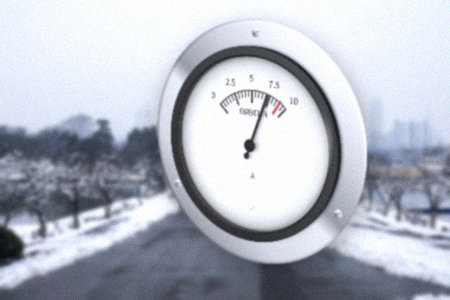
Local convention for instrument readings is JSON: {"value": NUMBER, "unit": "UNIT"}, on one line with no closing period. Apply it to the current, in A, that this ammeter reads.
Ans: {"value": 7.5, "unit": "A"}
